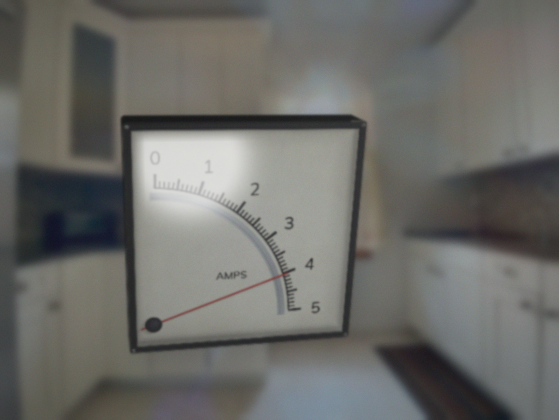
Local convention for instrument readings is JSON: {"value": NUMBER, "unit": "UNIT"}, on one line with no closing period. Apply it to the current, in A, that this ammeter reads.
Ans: {"value": 4, "unit": "A"}
